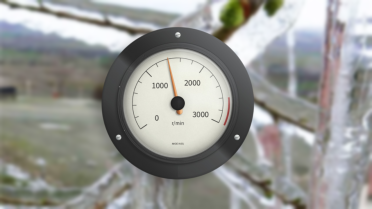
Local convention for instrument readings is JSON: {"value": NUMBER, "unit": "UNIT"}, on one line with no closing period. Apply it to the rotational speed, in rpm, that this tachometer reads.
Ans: {"value": 1400, "unit": "rpm"}
